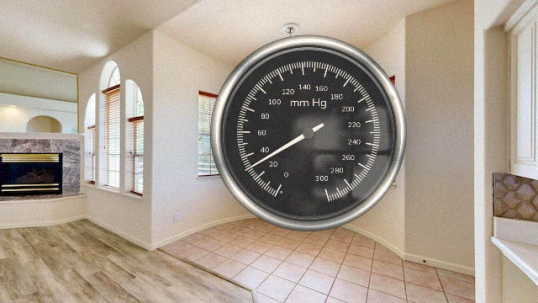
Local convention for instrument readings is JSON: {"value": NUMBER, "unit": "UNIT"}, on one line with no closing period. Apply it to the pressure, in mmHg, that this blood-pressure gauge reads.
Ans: {"value": 30, "unit": "mmHg"}
